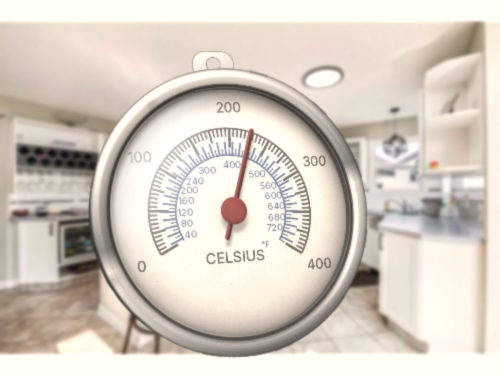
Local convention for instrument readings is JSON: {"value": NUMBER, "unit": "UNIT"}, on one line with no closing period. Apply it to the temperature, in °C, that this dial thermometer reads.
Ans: {"value": 225, "unit": "°C"}
